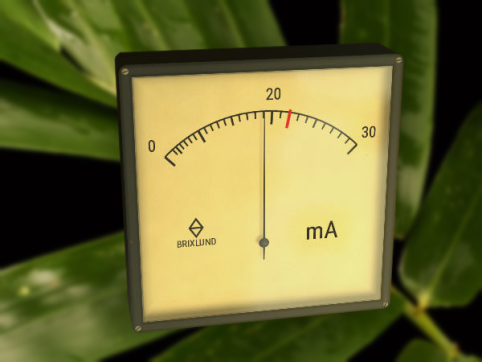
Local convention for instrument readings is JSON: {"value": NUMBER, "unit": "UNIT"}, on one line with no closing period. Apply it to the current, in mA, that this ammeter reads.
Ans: {"value": 19, "unit": "mA"}
